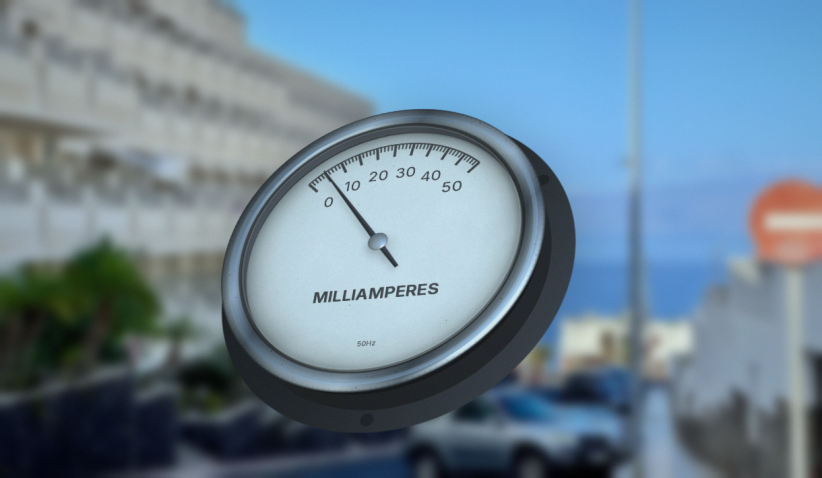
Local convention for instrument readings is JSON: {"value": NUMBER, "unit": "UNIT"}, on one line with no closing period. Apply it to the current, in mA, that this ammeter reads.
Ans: {"value": 5, "unit": "mA"}
